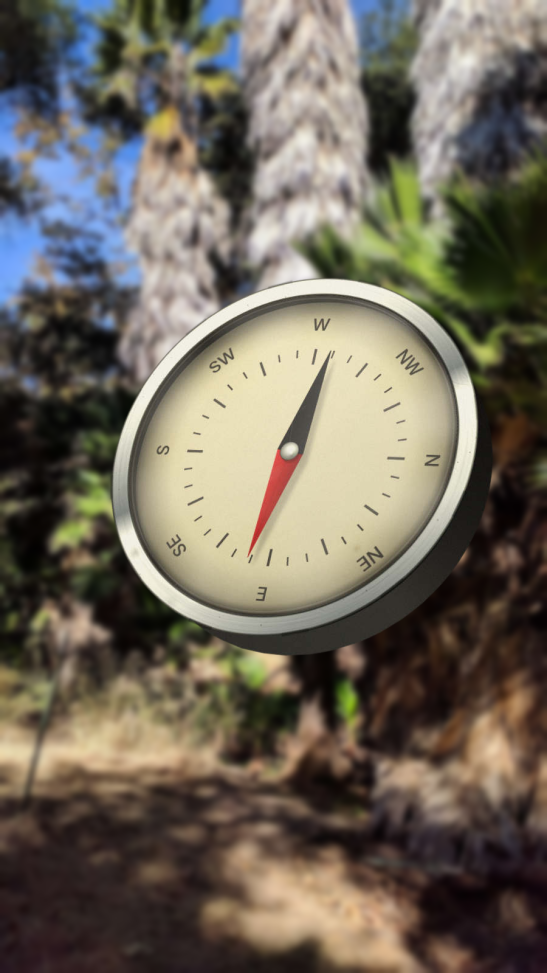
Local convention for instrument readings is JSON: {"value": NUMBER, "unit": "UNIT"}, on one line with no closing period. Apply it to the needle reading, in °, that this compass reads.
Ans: {"value": 100, "unit": "°"}
